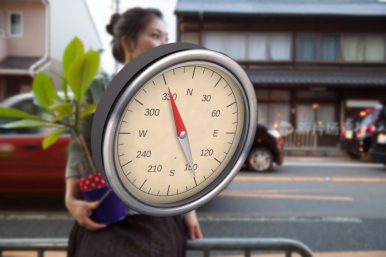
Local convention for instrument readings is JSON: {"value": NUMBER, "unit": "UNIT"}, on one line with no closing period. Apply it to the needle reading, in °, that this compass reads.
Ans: {"value": 330, "unit": "°"}
